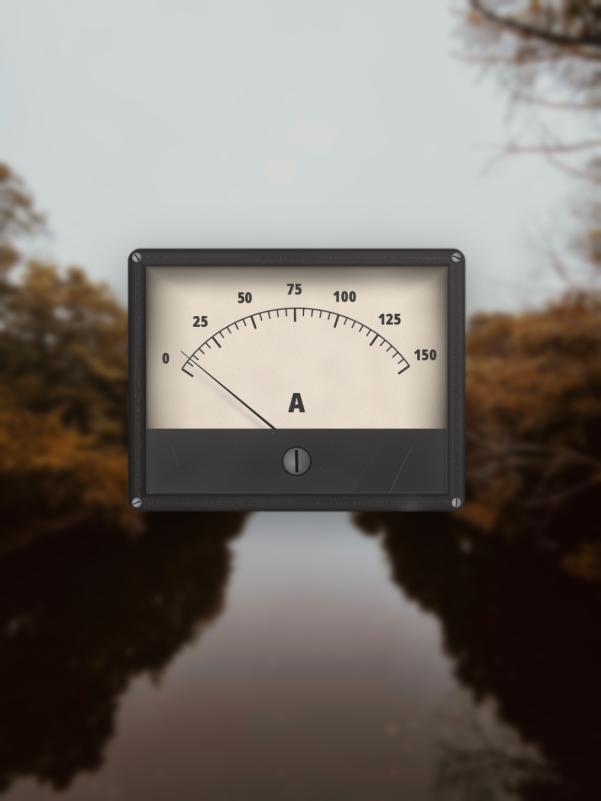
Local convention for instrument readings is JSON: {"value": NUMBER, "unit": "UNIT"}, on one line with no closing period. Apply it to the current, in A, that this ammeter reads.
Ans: {"value": 7.5, "unit": "A"}
